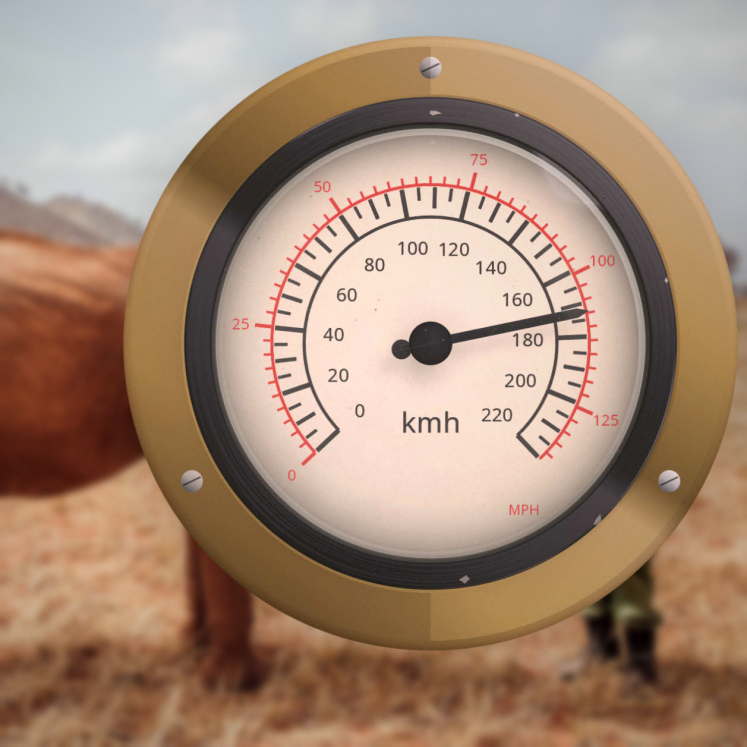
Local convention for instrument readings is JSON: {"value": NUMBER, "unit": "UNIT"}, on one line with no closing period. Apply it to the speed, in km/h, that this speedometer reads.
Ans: {"value": 172.5, "unit": "km/h"}
